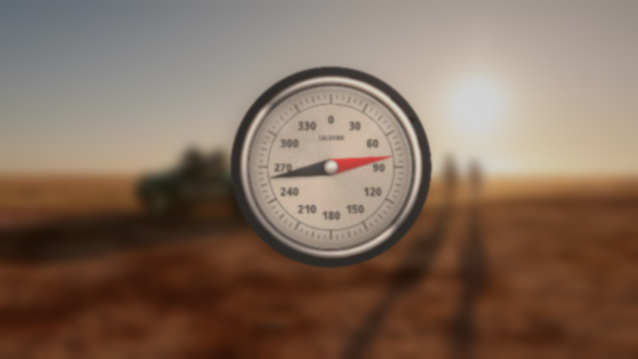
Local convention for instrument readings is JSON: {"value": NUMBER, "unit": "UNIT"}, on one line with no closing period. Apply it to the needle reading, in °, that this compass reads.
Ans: {"value": 80, "unit": "°"}
